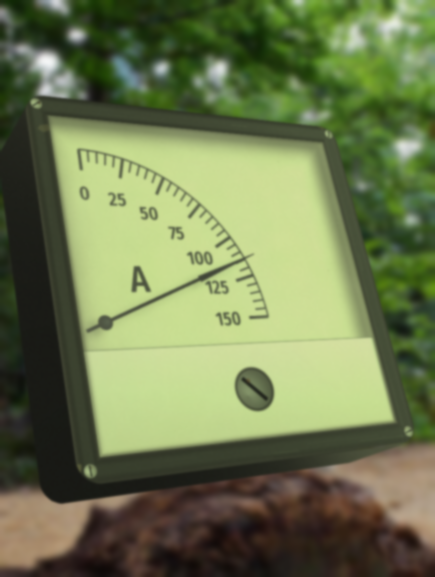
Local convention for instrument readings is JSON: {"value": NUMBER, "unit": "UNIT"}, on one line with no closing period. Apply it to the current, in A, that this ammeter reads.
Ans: {"value": 115, "unit": "A"}
